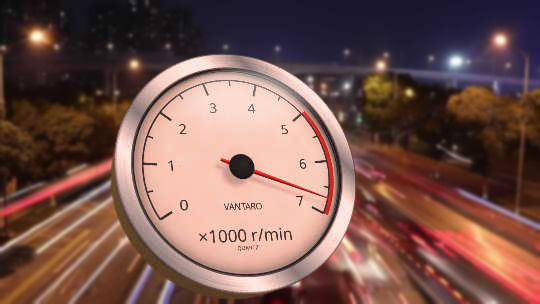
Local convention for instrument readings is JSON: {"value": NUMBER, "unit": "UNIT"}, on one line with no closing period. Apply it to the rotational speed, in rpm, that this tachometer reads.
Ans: {"value": 6750, "unit": "rpm"}
